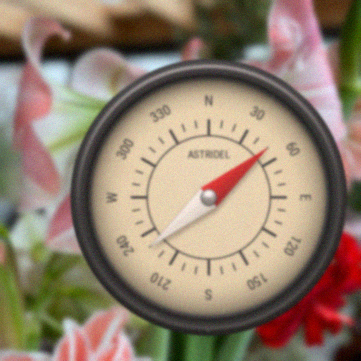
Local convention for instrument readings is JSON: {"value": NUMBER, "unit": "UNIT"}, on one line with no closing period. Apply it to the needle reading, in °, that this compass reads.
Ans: {"value": 50, "unit": "°"}
